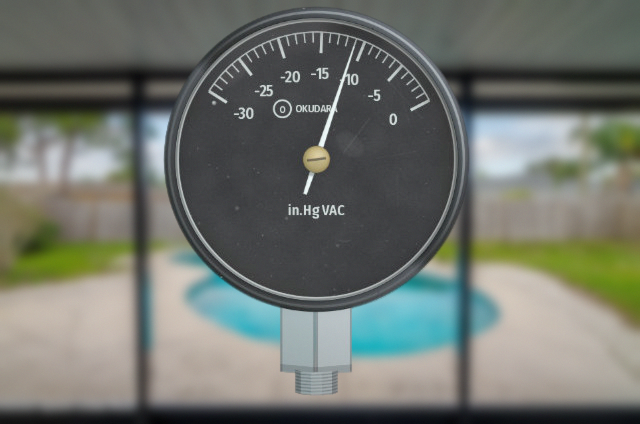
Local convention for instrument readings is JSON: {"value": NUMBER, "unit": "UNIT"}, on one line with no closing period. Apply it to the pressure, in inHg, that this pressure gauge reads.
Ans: {"value": -11, "unit": "inHg"}
